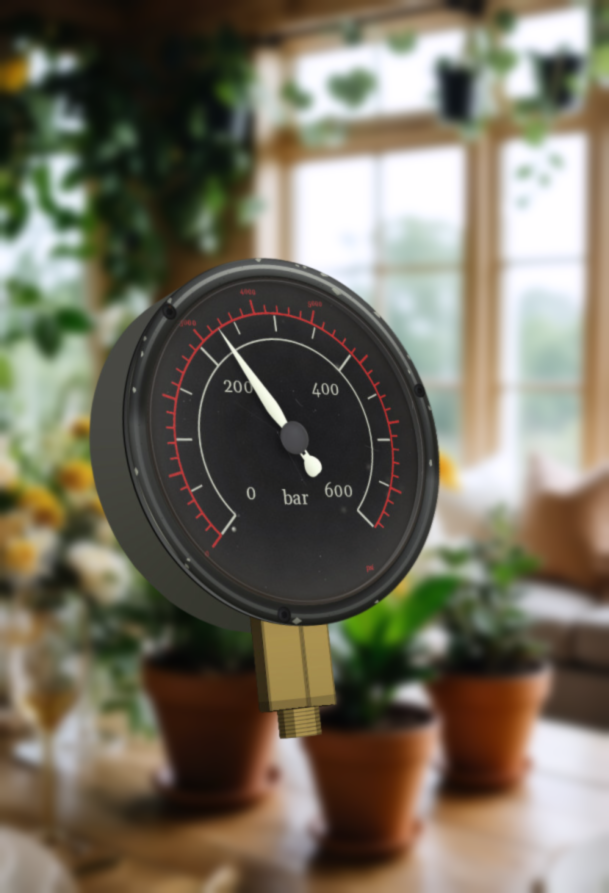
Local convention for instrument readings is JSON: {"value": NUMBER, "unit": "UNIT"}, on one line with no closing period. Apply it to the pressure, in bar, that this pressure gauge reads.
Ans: {"value": 225, "unit": "bar"}
